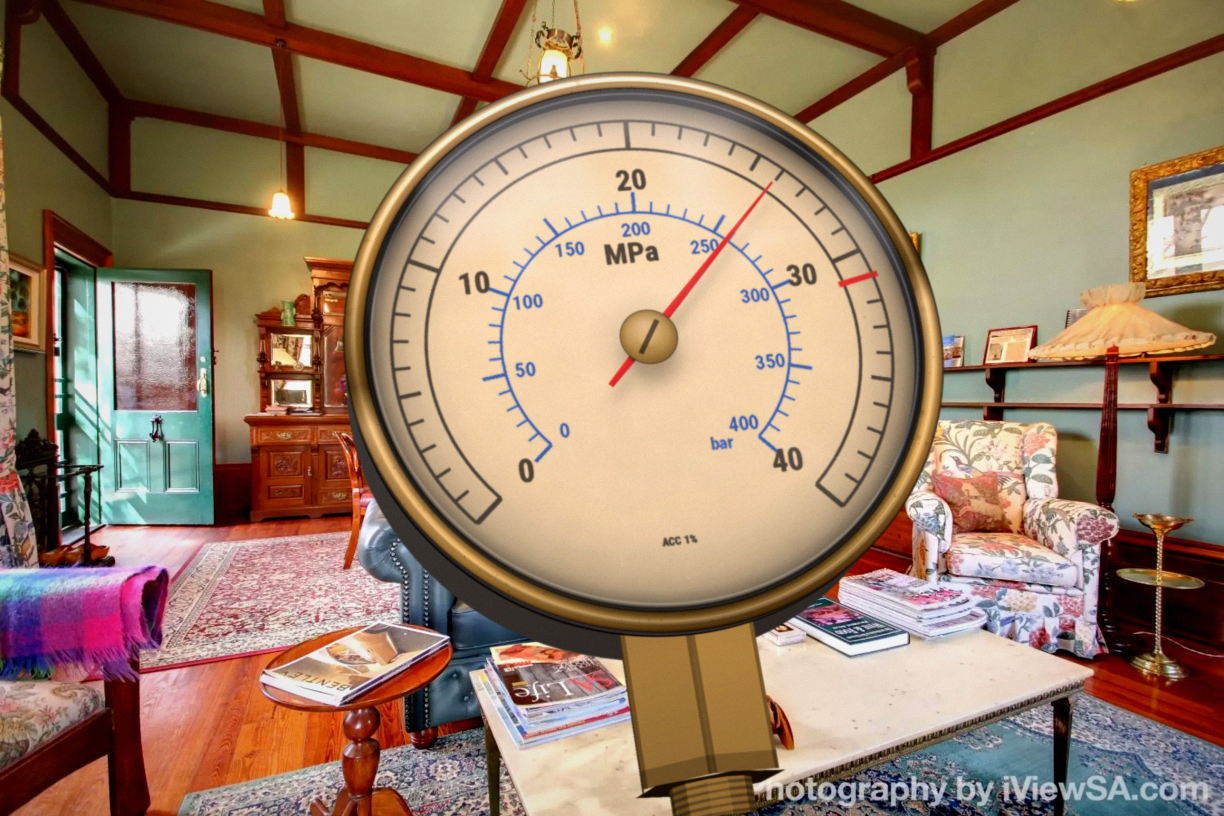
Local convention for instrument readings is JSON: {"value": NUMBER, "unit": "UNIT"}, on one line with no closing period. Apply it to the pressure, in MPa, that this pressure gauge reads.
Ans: {"value": 26, "unit": "MPa"}
